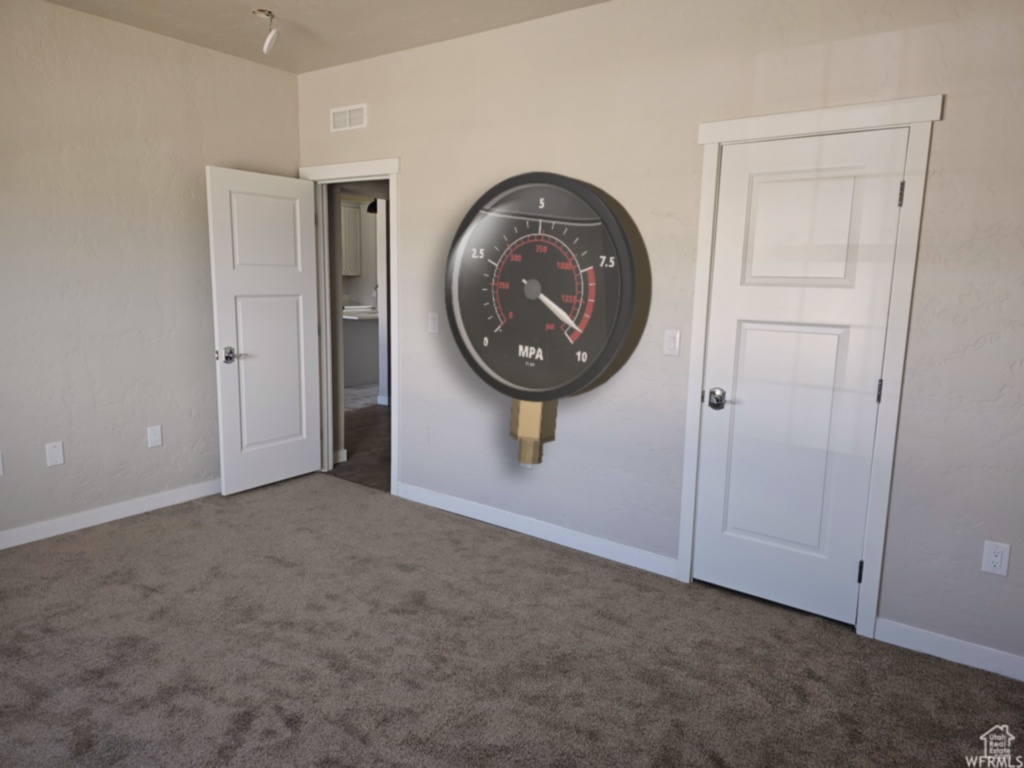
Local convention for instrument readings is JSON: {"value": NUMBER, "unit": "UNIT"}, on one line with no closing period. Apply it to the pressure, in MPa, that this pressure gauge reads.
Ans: {"value": 9.5, "unit": "MPa"}
